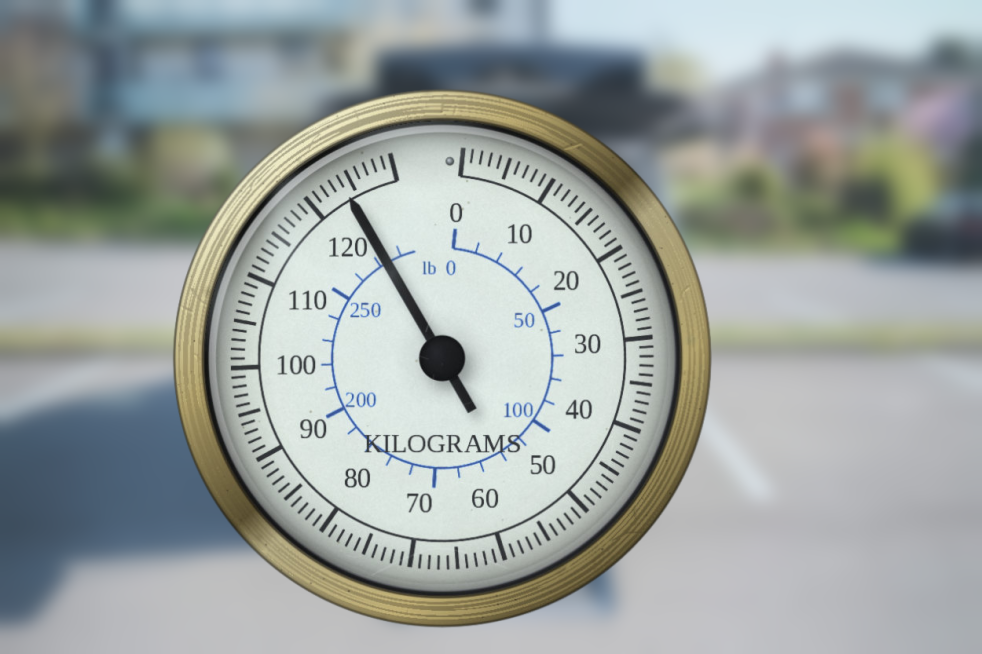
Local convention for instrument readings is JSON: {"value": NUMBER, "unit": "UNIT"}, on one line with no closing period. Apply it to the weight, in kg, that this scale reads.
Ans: {"value": 124, "unit": "kg"}
